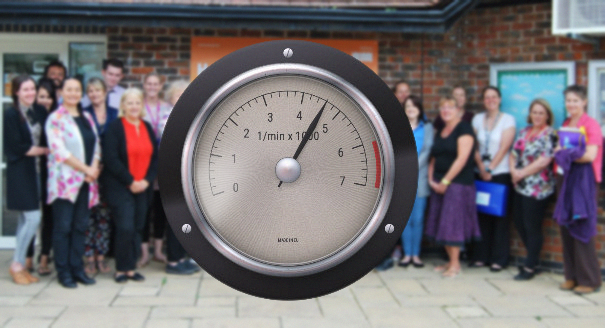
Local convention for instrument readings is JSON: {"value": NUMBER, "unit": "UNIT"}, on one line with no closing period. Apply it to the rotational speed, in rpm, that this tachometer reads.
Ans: {"value": 4600, "unit": "rpm"}
